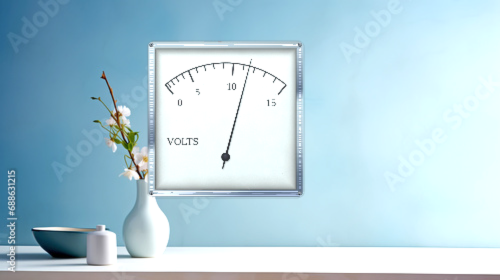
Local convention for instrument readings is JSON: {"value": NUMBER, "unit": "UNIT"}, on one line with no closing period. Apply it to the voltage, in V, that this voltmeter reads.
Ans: {"value": 11.5, "unit": "V"}
